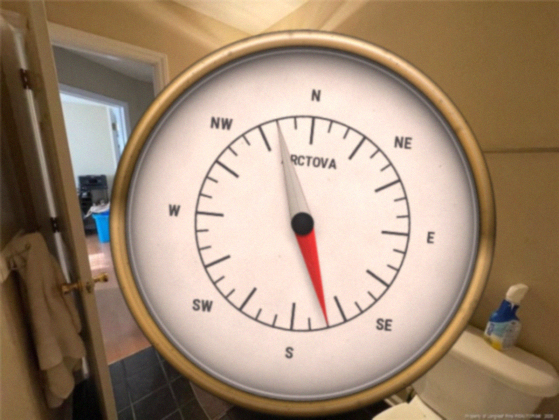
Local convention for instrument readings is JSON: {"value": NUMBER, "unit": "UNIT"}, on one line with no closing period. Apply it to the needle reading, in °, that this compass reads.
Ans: {"value": 160, "unit": "°"}
